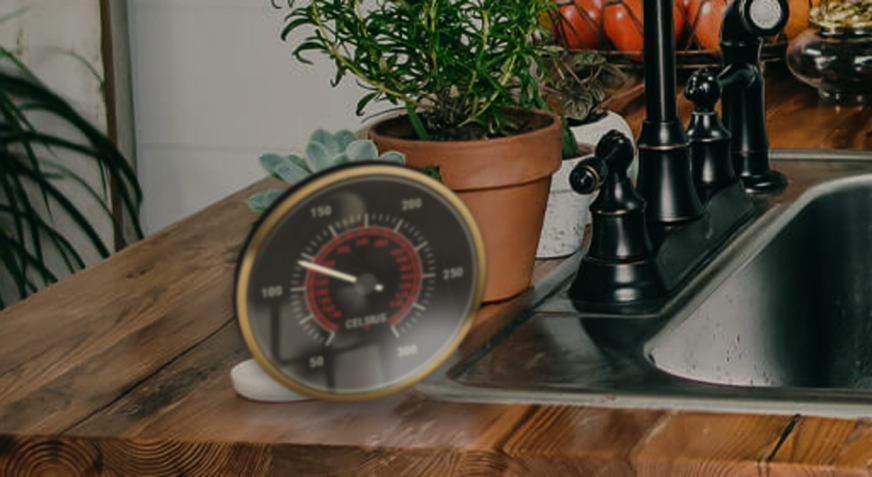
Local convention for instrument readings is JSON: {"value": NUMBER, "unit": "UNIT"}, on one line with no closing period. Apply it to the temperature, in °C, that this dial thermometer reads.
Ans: {"value": 120, "unit": "°C"}
